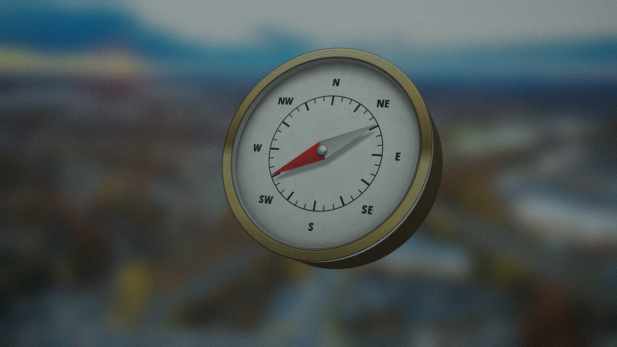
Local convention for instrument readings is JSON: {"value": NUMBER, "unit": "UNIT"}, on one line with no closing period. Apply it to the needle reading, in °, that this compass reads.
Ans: {"value": 240, "unit": "°"}
